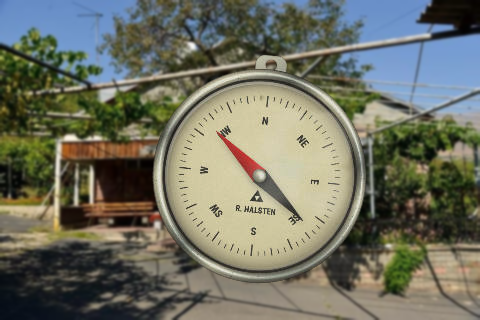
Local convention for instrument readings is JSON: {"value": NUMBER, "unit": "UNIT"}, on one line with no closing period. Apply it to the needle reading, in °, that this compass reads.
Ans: {"value": 310, "unit": "°"}
